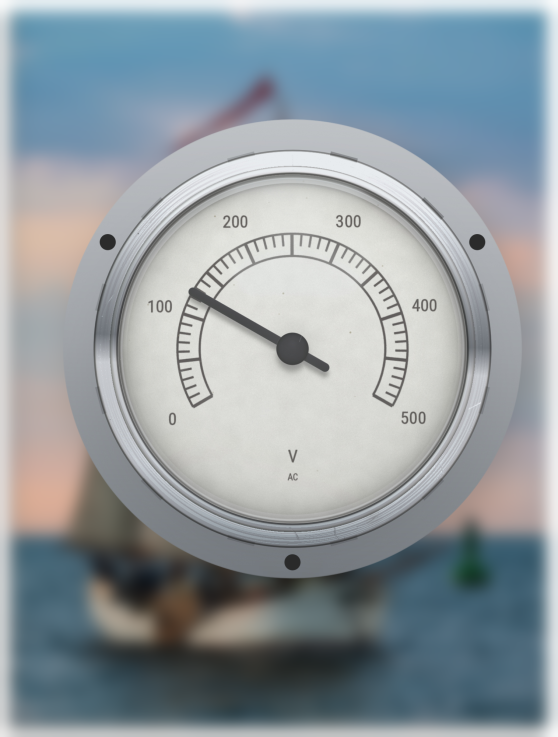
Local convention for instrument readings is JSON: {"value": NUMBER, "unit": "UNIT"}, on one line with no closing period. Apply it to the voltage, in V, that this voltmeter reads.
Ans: {"value": 125, "unit": "V"}
